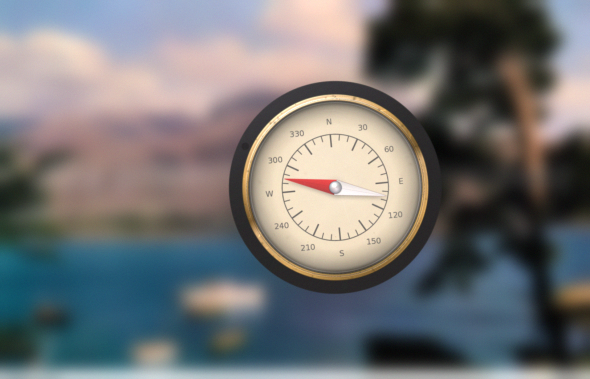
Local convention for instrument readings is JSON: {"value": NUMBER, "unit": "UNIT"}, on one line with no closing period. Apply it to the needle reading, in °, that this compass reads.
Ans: {"value": 285, "unit": "°"}
